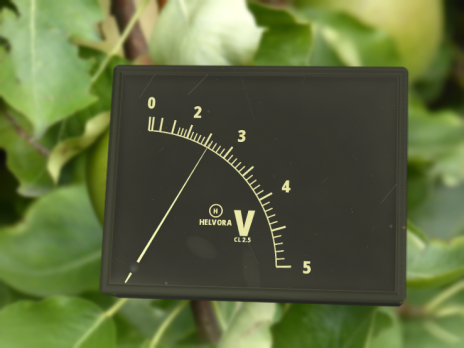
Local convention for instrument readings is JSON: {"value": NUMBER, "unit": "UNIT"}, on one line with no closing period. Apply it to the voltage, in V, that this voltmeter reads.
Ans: {"value": 2.6, "unit": "V"}
